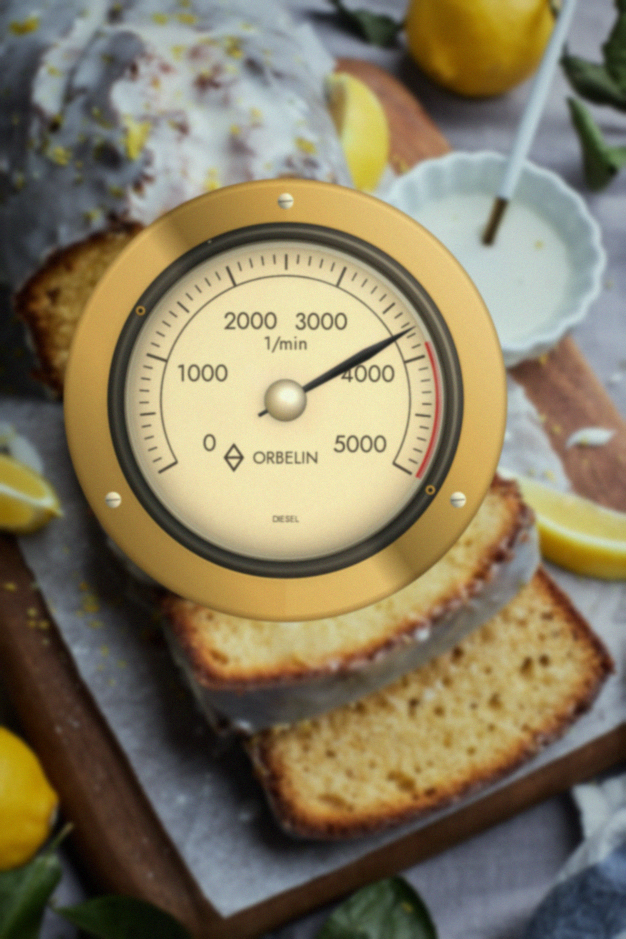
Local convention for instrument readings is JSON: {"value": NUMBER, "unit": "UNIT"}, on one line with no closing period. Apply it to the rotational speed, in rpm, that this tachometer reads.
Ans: {"value": 3750, "unit": "rpm"}
